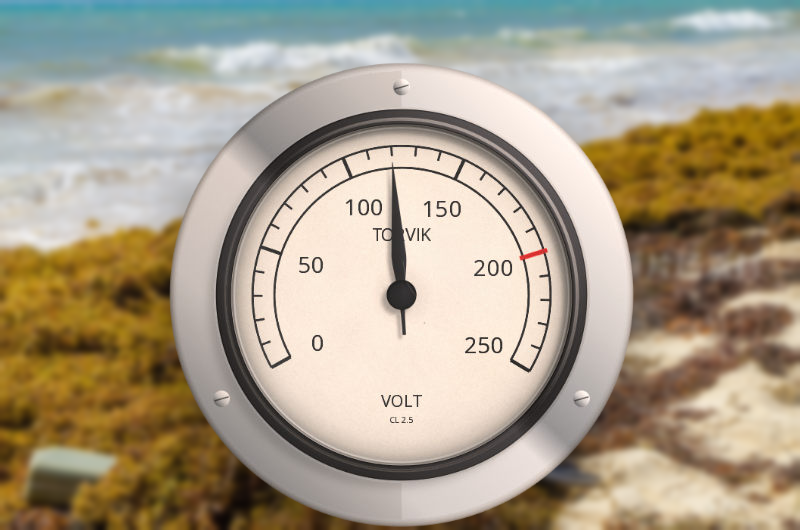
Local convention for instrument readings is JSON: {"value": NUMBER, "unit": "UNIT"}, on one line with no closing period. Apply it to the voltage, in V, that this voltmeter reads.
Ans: {"value": 120, "unit": "V"}
